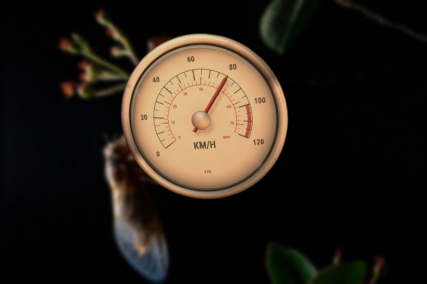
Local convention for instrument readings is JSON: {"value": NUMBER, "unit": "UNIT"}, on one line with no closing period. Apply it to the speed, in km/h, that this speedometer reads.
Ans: {"value": 80, "unit": "km/h"}
